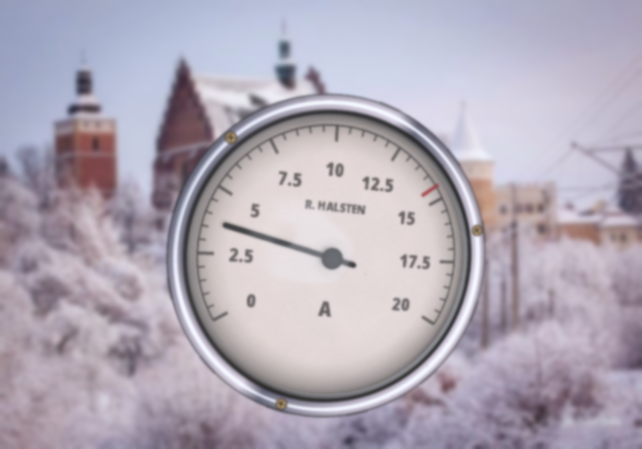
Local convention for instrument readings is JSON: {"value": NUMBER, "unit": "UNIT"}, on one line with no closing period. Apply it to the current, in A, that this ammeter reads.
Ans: {"value": 3.75, "unit": "A"}
